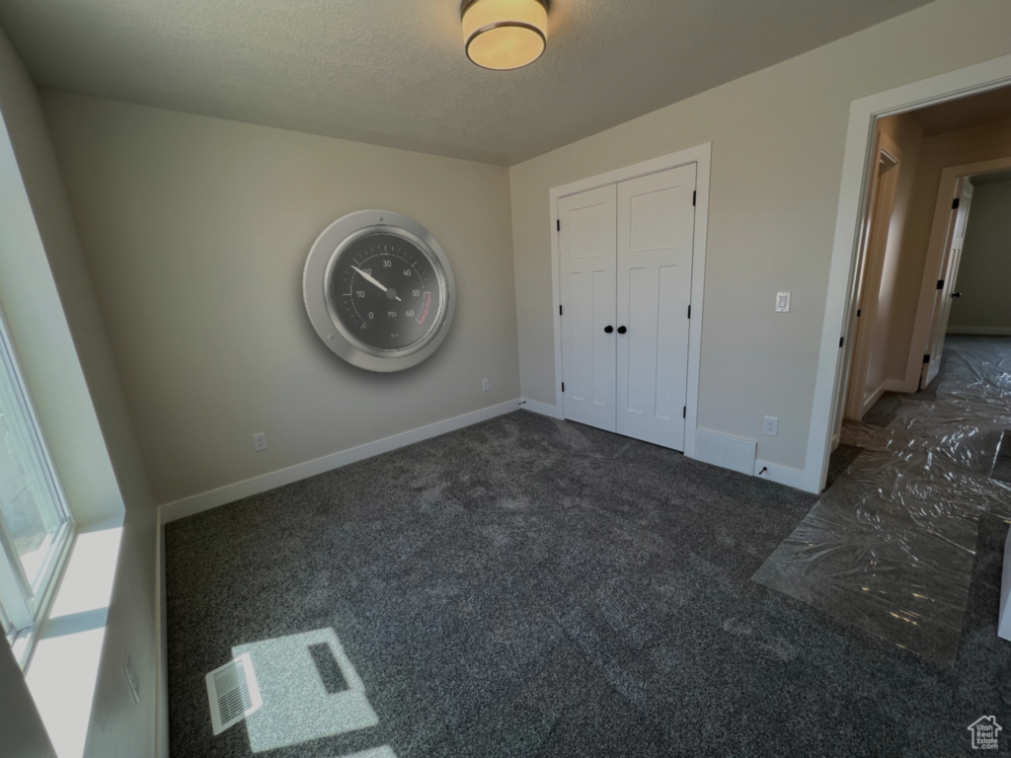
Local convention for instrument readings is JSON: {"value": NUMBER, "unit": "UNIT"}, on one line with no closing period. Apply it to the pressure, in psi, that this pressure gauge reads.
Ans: {"value": 18, "unit": "psi"}
